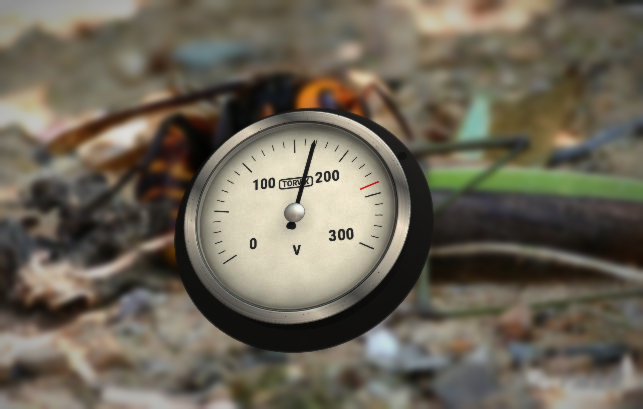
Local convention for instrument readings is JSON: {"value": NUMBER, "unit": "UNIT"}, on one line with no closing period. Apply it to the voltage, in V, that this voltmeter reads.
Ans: {"value": 170, "unit": "V"}
